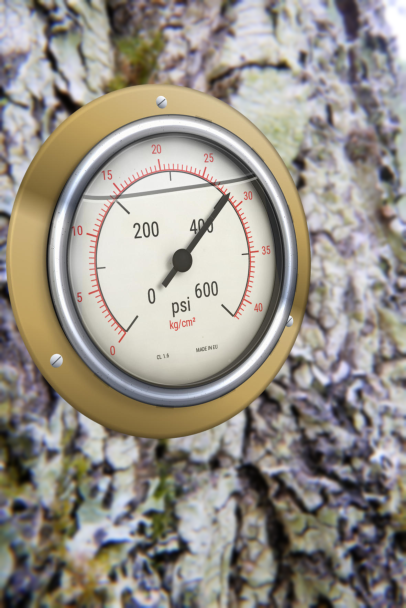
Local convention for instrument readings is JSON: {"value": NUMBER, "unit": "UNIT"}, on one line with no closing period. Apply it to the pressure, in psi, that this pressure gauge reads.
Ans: {"value": 400, "unit": "psi"}
